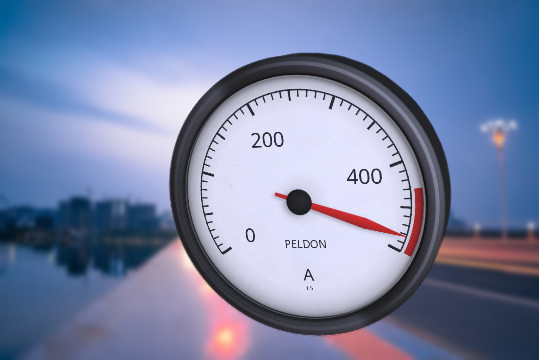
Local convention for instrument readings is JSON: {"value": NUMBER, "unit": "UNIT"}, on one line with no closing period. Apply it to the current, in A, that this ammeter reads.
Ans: {"value": 480, "unit": "A"}
